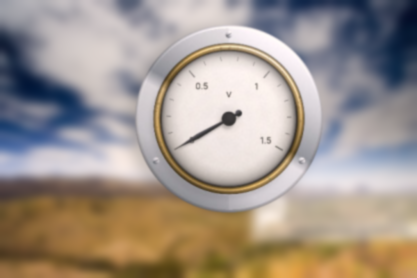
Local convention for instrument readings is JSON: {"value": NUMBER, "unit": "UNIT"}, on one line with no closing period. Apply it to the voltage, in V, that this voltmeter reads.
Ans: {"value": 0, "unit": "V"}
